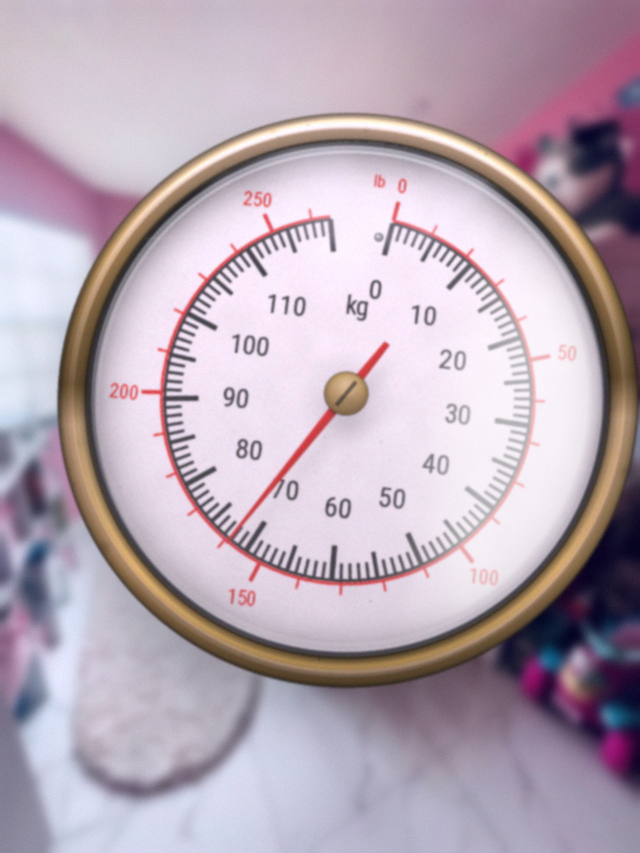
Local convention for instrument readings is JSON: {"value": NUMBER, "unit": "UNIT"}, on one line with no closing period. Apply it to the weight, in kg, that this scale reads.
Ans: {"value": 72, "unit": "kg"}
